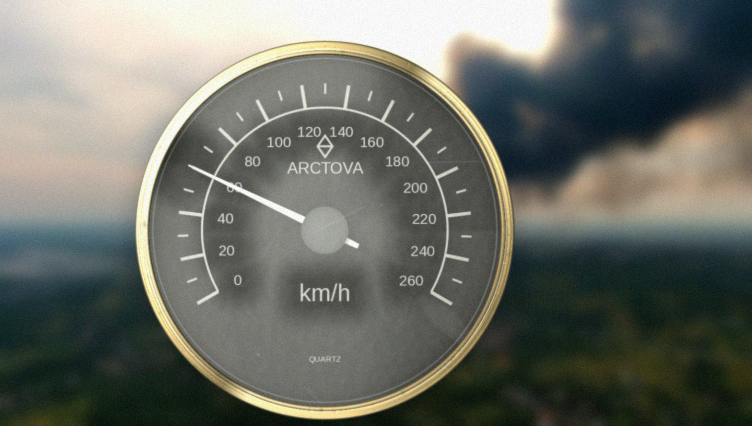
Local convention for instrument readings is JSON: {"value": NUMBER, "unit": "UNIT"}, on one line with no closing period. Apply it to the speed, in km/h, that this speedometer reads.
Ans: {"value": 60, "unit": "km/h"}
